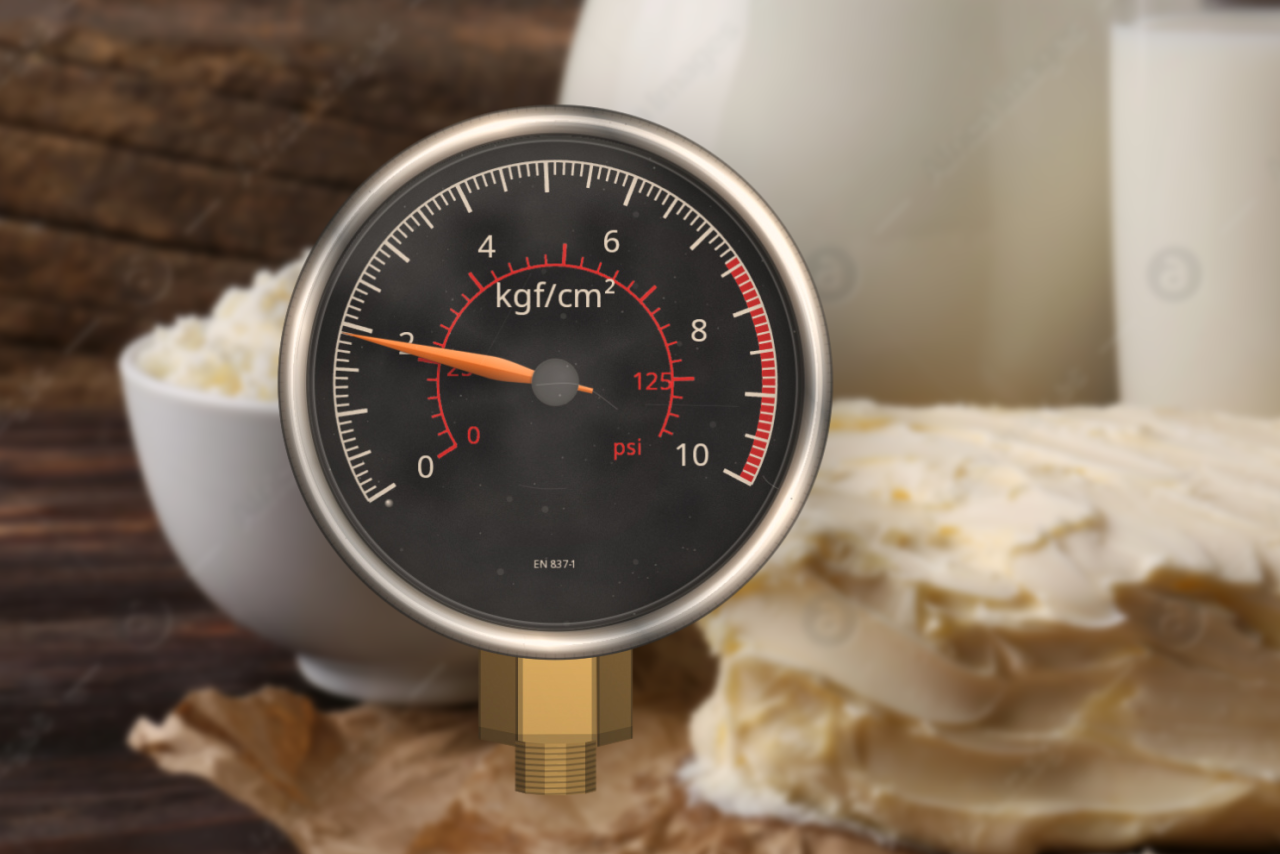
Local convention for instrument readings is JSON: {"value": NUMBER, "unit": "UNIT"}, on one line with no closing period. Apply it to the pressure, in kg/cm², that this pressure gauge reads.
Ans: {"value": 1.9, "unit": "kg/cm²"}
